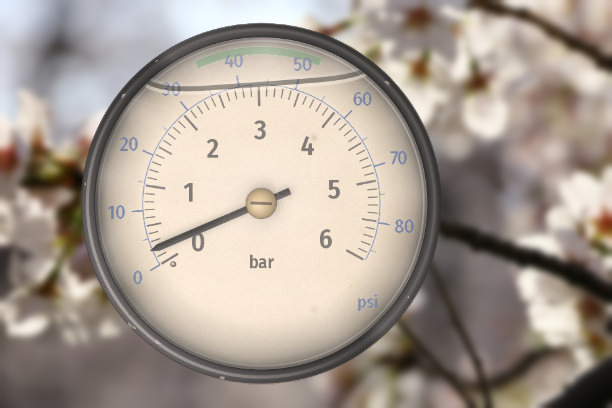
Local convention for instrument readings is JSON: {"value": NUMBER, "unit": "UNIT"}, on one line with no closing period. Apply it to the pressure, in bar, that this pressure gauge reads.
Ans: {"value": 0.2, "unit": "bar"}
